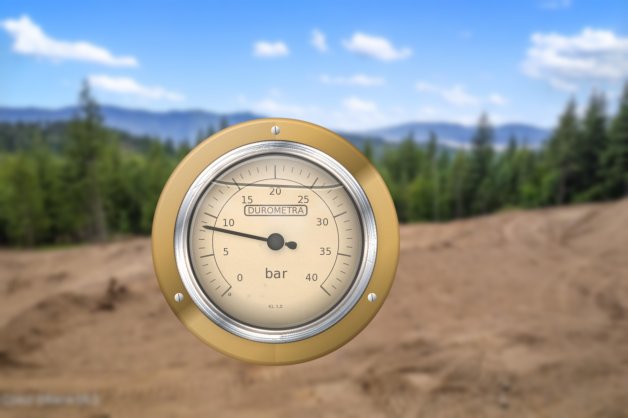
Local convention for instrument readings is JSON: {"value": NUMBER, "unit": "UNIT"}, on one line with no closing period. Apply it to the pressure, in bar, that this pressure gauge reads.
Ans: {"value": 8.5, "unit": "bar"}
